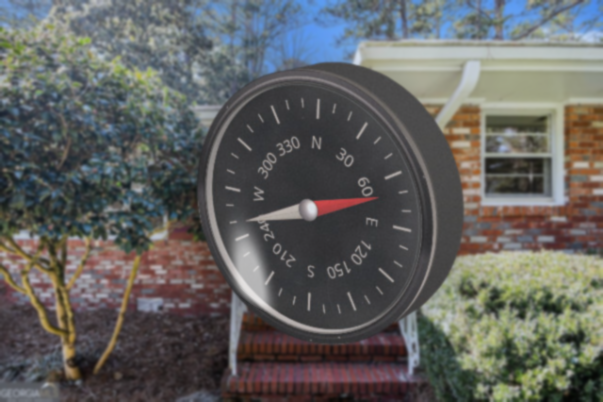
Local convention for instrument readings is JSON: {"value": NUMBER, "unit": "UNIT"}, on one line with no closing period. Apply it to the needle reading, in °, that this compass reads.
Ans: {"value": 70, "unit": "°"}
